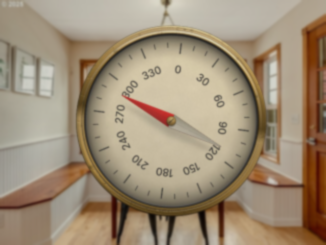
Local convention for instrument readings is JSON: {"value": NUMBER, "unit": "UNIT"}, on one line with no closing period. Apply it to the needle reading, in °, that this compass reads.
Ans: {"value": 290, "unit": "°"}
